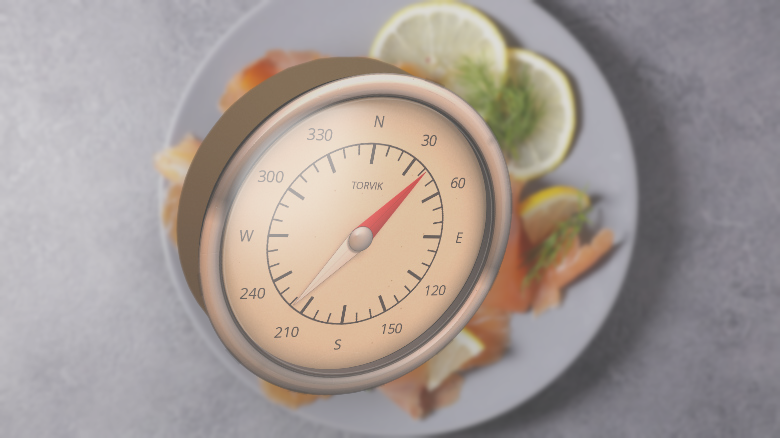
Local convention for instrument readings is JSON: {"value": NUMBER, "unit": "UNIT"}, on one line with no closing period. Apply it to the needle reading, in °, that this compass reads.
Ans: {"value": 40, "unit": "°"}
